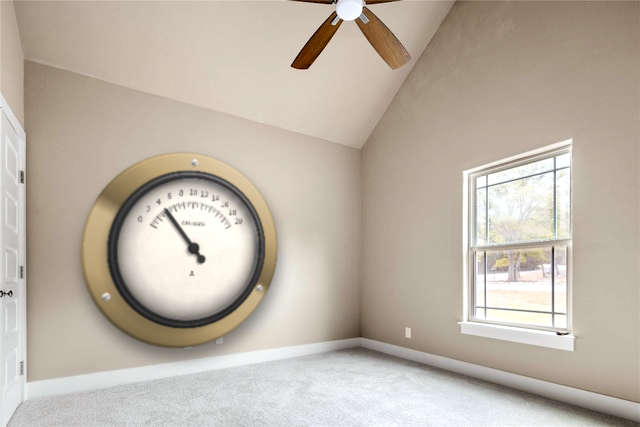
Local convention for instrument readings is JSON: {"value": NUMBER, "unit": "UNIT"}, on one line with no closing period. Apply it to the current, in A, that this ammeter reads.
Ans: {"value": 4, "unit": "A"}
